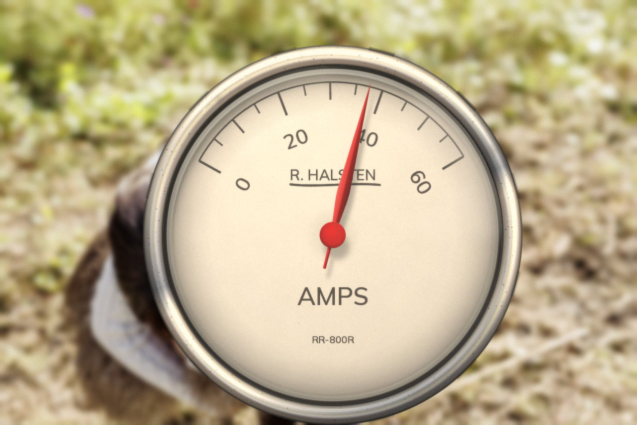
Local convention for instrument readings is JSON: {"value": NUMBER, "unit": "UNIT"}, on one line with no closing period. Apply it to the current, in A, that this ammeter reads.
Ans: {"value": 37.5, "unit": "A"}
